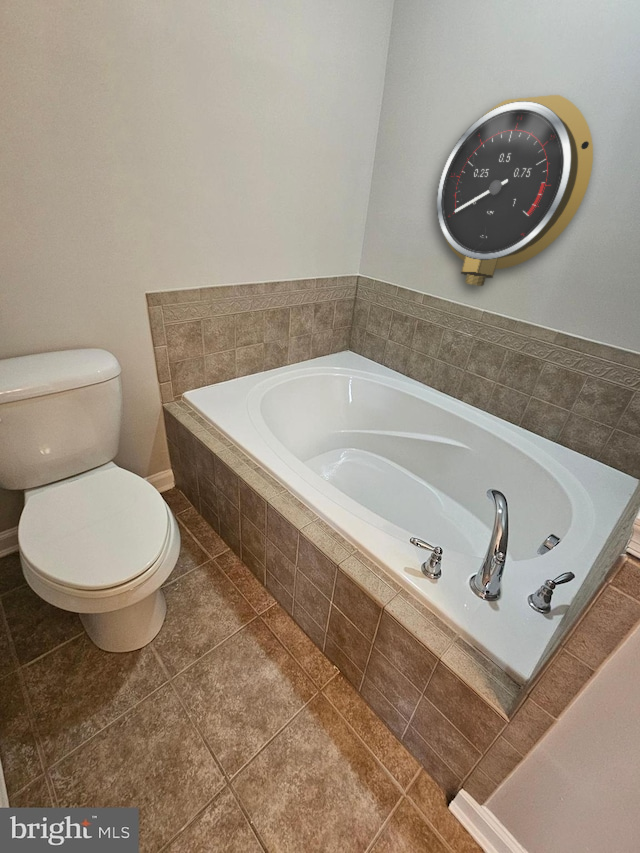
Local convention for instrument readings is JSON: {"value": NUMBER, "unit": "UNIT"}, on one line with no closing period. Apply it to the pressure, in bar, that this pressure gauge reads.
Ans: {"value": 0, "unit": "bar"}
